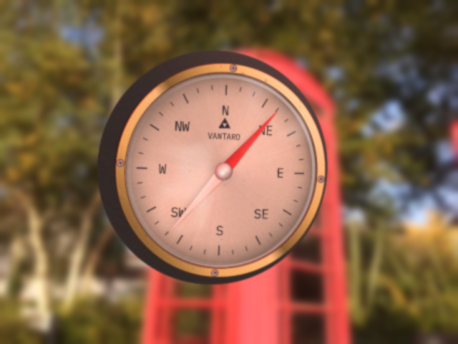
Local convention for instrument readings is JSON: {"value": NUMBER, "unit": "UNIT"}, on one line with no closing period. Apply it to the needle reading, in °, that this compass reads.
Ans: {"value": 40, "unit": "°"}
